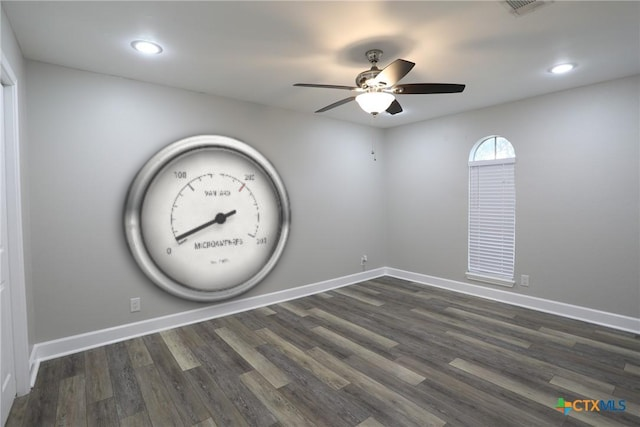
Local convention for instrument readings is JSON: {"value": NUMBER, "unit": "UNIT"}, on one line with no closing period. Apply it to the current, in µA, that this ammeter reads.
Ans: {"value": 10, "unit": "µA"}
